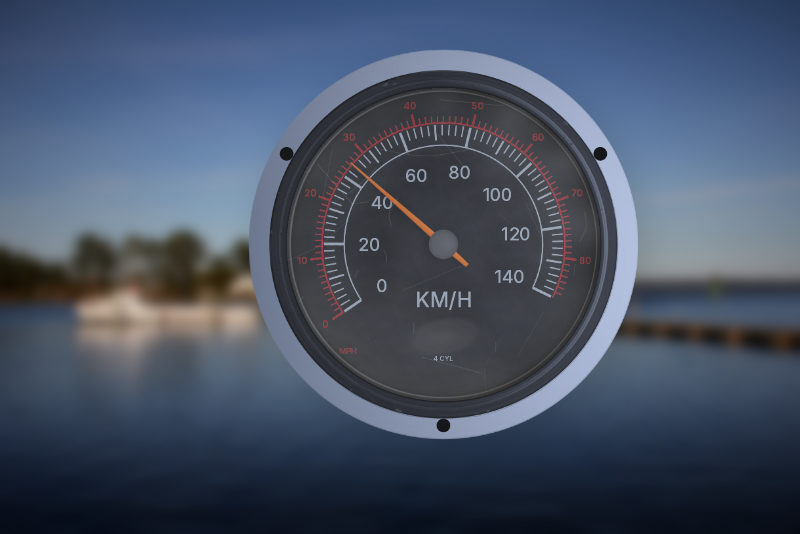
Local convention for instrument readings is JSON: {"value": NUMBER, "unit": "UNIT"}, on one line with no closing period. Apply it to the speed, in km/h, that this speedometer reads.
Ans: {"value": 44, "unit": "km/h"}
